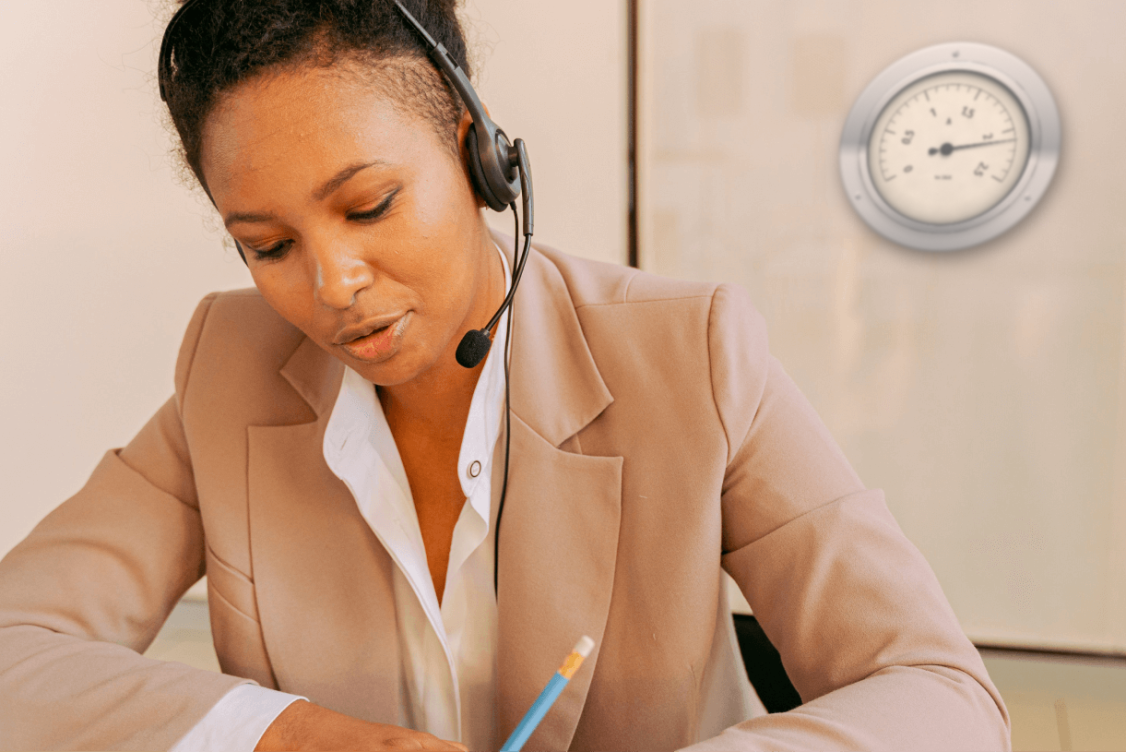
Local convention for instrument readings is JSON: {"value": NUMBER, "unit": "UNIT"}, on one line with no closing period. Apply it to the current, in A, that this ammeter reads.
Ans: {"value": 2.1, "unit": "A"}
